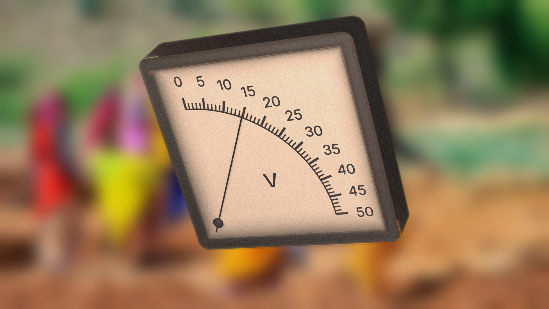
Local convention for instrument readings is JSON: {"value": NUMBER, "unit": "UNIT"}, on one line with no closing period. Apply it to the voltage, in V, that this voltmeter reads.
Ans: {"value": 15, "unit": "V"}
